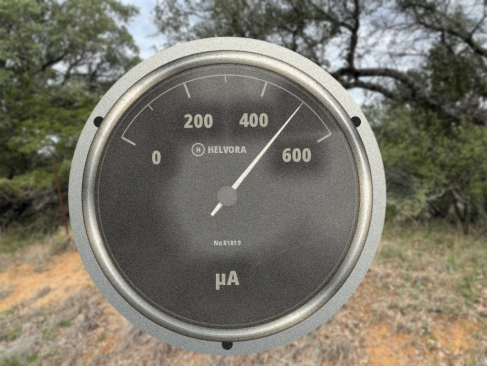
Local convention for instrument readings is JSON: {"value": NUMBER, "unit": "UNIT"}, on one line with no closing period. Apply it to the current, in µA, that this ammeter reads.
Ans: {"value": 500, "unit": "µA"}
